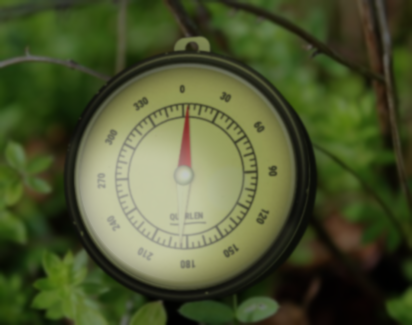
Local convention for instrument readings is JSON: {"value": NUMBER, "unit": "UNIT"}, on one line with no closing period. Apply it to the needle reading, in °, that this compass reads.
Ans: {"value": 5, "unit": "°"}
